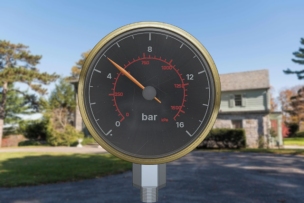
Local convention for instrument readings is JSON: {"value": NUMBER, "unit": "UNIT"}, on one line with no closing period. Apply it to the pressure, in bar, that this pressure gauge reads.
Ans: {"value": 5, "unit": "bar"}
